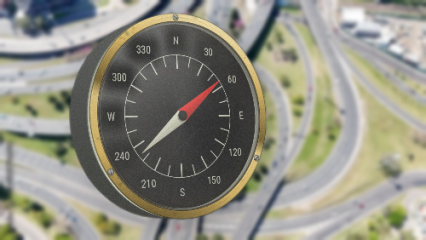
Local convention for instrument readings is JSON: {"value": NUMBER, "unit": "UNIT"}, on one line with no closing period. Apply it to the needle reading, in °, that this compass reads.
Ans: {"value": 52.5, "unit": "°"}
